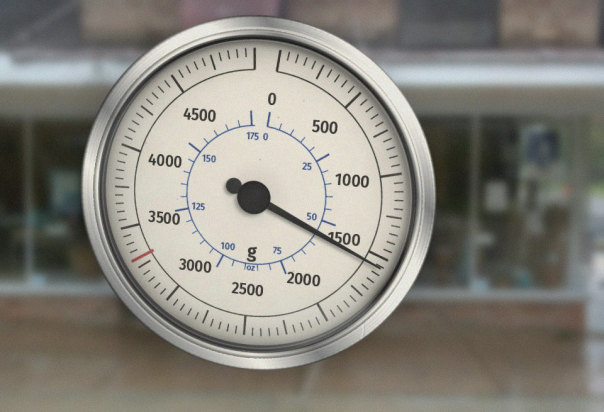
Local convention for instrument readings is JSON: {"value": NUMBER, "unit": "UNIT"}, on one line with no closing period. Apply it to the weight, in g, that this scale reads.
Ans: {"value": 1550, "unit": "g"}
